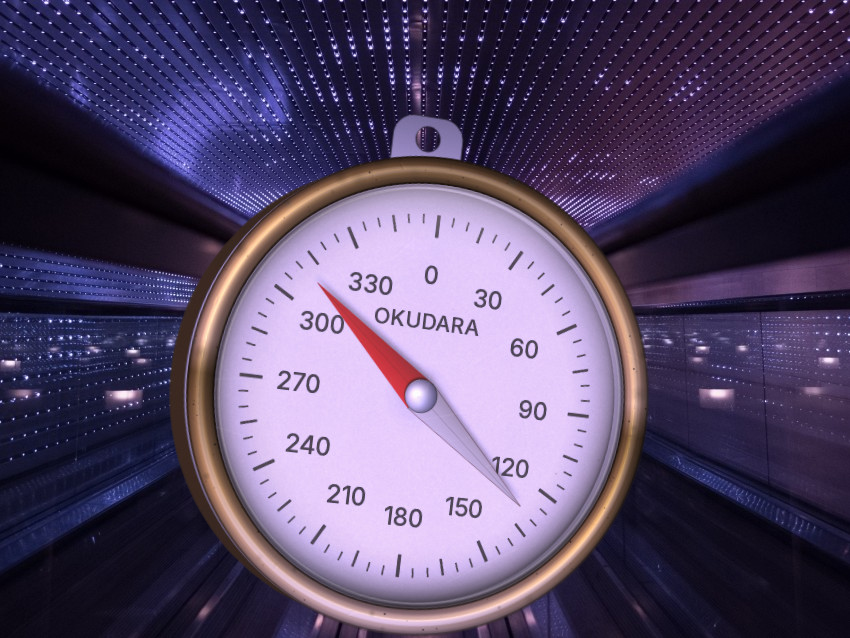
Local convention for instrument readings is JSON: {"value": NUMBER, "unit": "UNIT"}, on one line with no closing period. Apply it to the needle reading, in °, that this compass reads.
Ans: {"value": 310, "unit": "°"}
